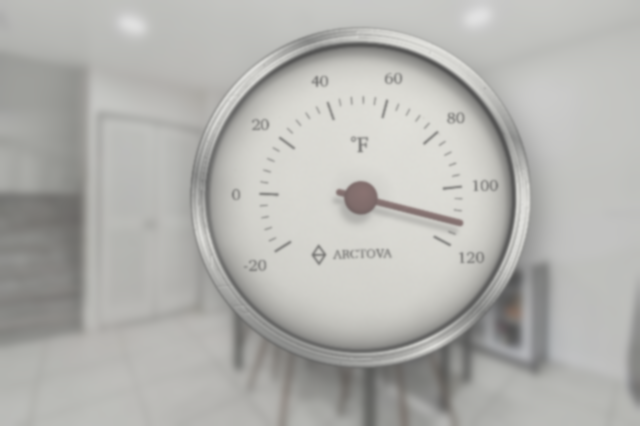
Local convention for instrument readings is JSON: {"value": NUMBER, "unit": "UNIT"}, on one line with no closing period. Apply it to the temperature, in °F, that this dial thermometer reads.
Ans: {"value": 112, "unit": "°F"}
